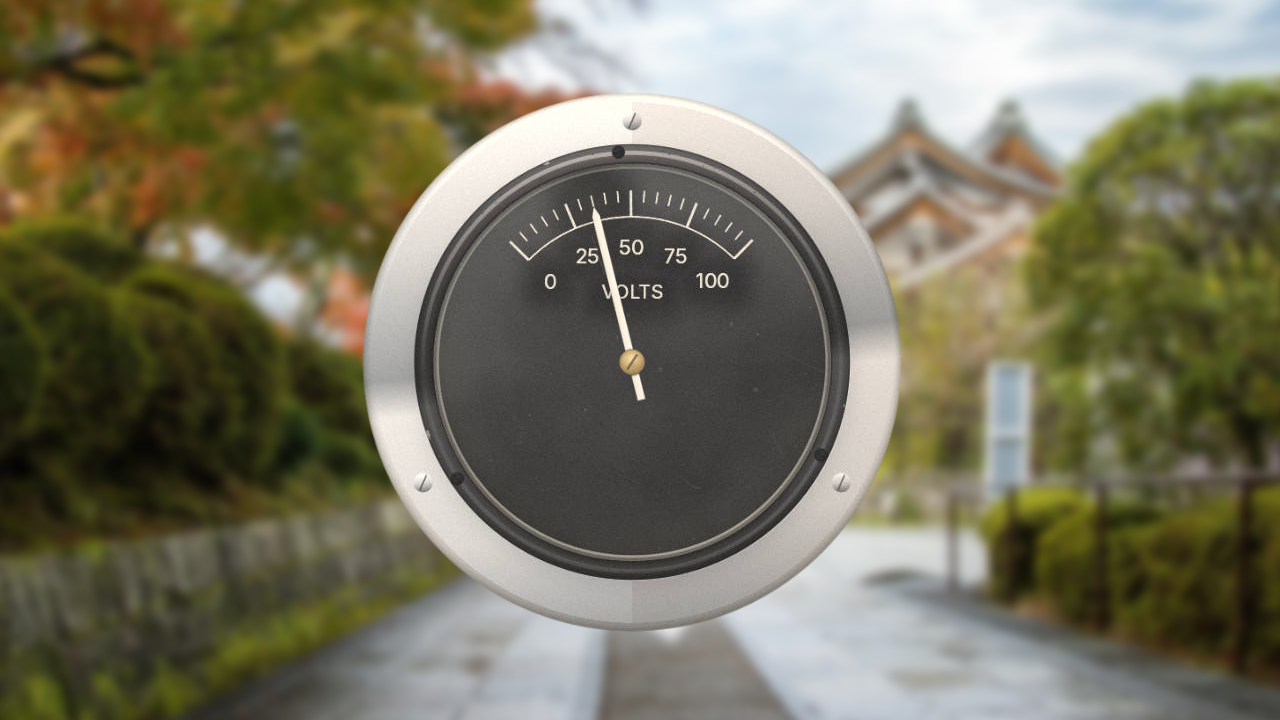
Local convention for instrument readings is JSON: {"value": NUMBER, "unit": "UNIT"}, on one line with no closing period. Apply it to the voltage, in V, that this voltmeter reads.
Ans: {"value": 35, "unit": "V"}
